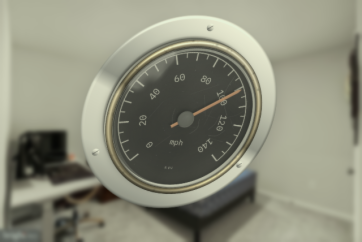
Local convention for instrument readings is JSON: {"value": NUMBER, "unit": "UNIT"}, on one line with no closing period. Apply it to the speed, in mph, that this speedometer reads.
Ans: {"value": 100, "unit": "mph"}
